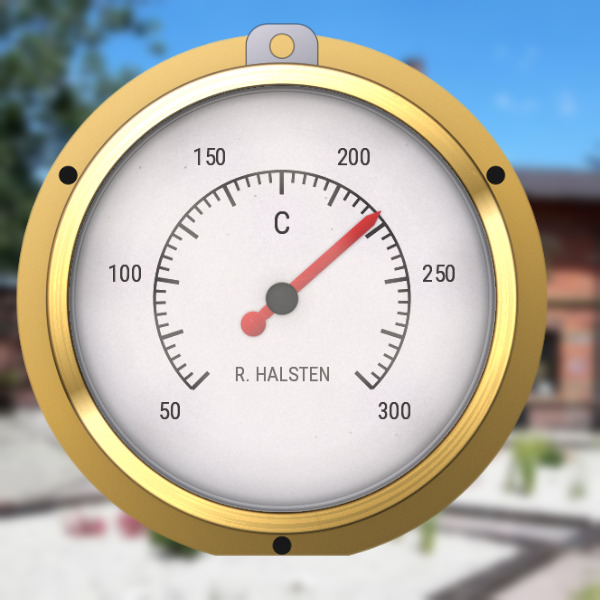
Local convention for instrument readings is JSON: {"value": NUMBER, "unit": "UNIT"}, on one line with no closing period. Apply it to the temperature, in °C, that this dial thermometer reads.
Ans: {"value": 220, "unit": "°C"}
